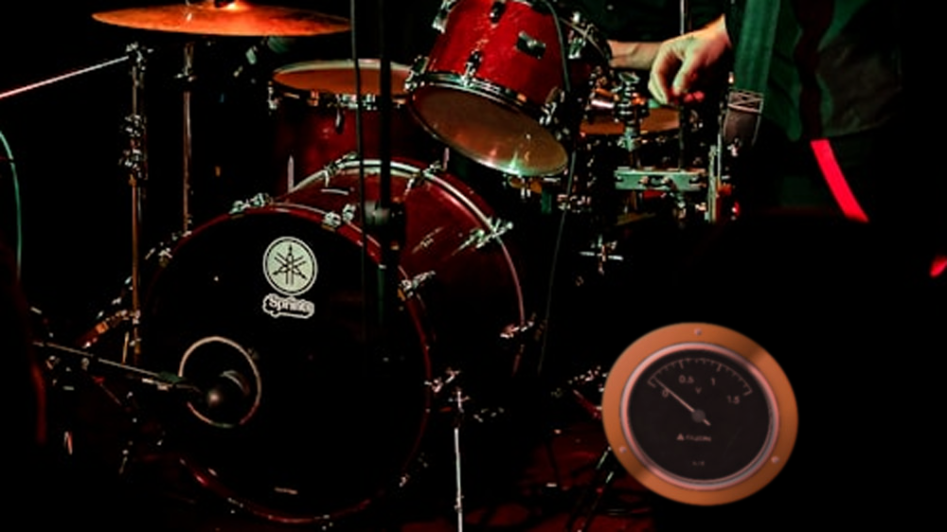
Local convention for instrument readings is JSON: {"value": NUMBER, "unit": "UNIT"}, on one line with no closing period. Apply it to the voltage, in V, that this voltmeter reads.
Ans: {"value": 0.1, "unit": "V"}
